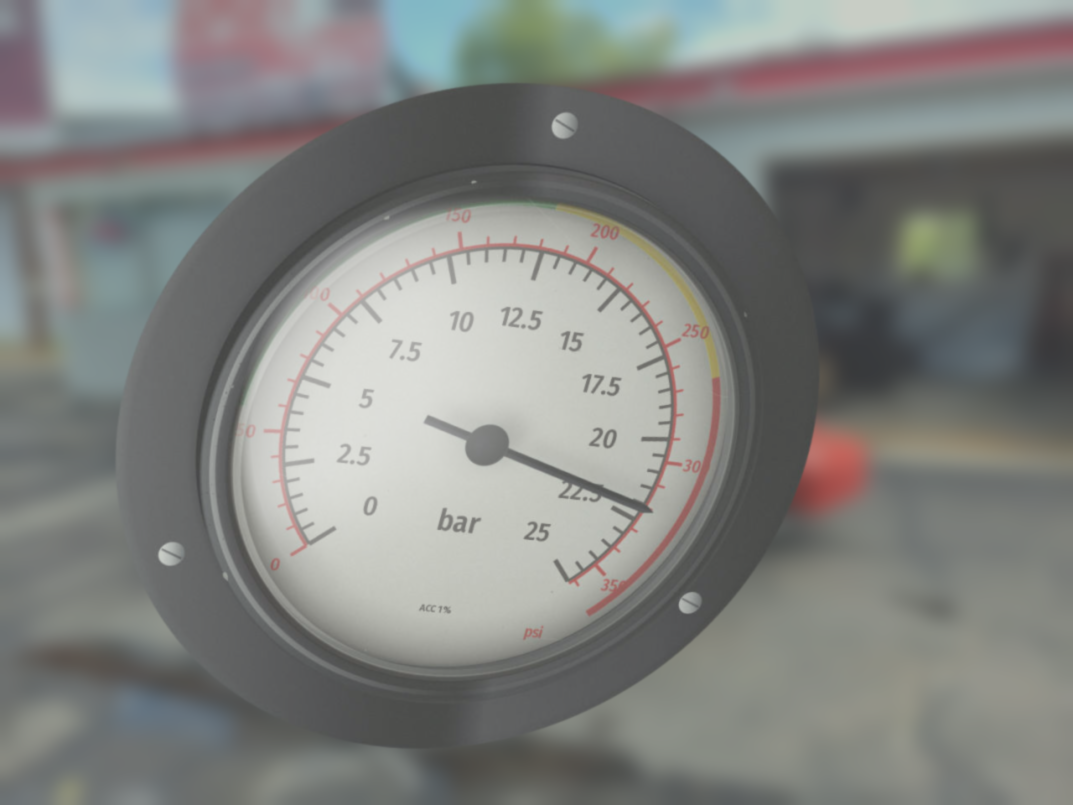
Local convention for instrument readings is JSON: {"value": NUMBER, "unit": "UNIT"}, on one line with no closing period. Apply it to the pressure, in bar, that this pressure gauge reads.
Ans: {"value": 22, "unit": "bar"}
